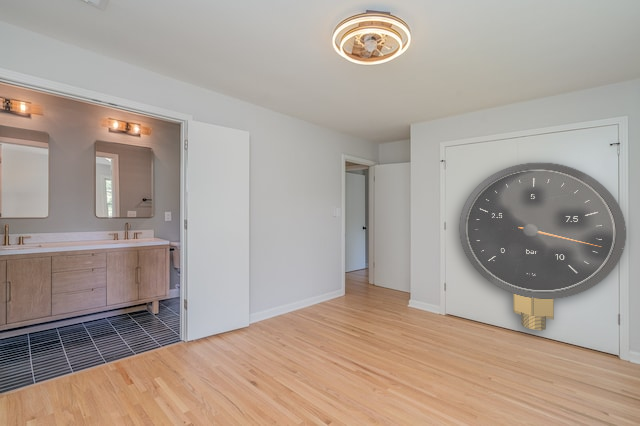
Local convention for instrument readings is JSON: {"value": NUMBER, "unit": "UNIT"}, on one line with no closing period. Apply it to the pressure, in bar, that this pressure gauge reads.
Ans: {"value": 8.75, "unit": "bar"}
